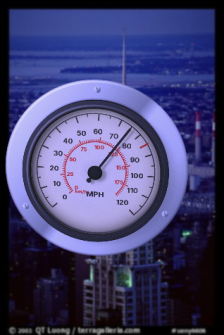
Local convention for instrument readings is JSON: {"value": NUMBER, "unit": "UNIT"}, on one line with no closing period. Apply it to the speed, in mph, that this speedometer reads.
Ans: {"value": 75, "unit": "mph"}
